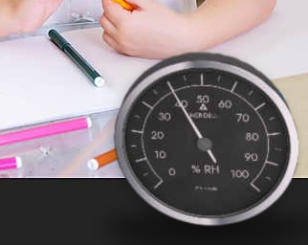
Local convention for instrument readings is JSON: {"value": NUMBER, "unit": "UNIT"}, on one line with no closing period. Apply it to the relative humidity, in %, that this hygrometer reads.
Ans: {"value": 40, "unit": "%"}
